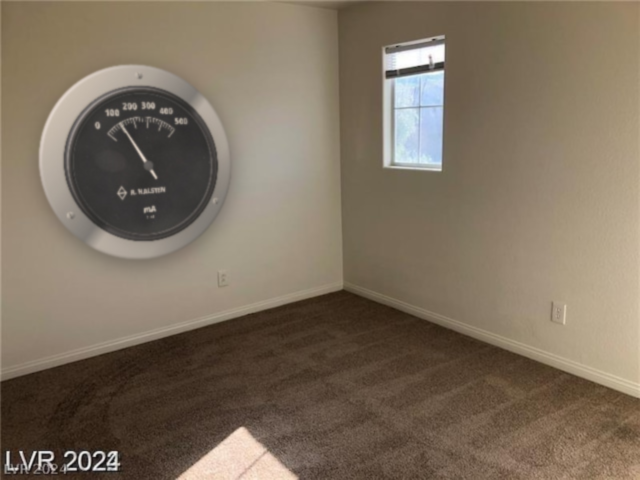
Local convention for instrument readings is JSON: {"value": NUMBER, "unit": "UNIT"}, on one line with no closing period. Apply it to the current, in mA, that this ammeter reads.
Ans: {"value": 100, "unit": "mA"}
